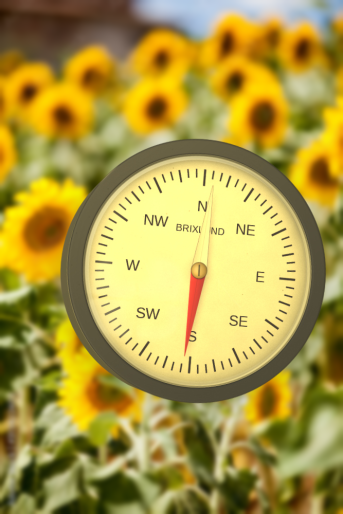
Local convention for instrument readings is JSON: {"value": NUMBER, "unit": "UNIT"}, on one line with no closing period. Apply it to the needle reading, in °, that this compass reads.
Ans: {"value": 185, "unit": "°"}
